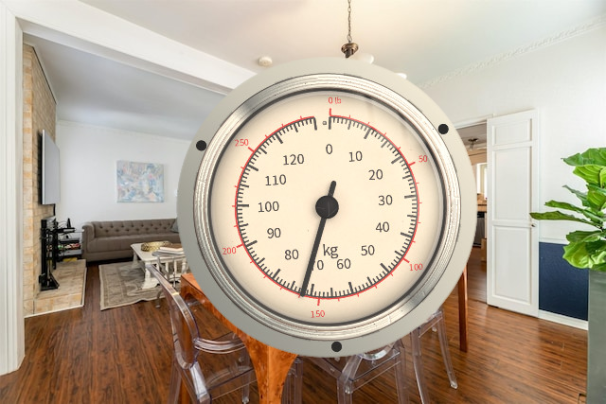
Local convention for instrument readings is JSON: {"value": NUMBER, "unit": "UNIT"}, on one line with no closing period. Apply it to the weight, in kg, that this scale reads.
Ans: {"value": 72, "unit": "kg"}
